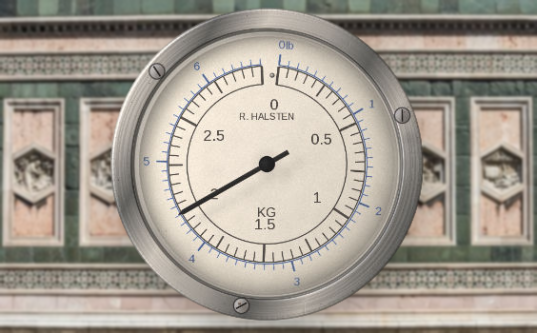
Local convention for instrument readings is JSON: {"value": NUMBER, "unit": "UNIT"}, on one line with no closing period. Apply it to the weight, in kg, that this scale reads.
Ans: {"value": 2, "unit": "kg"}
